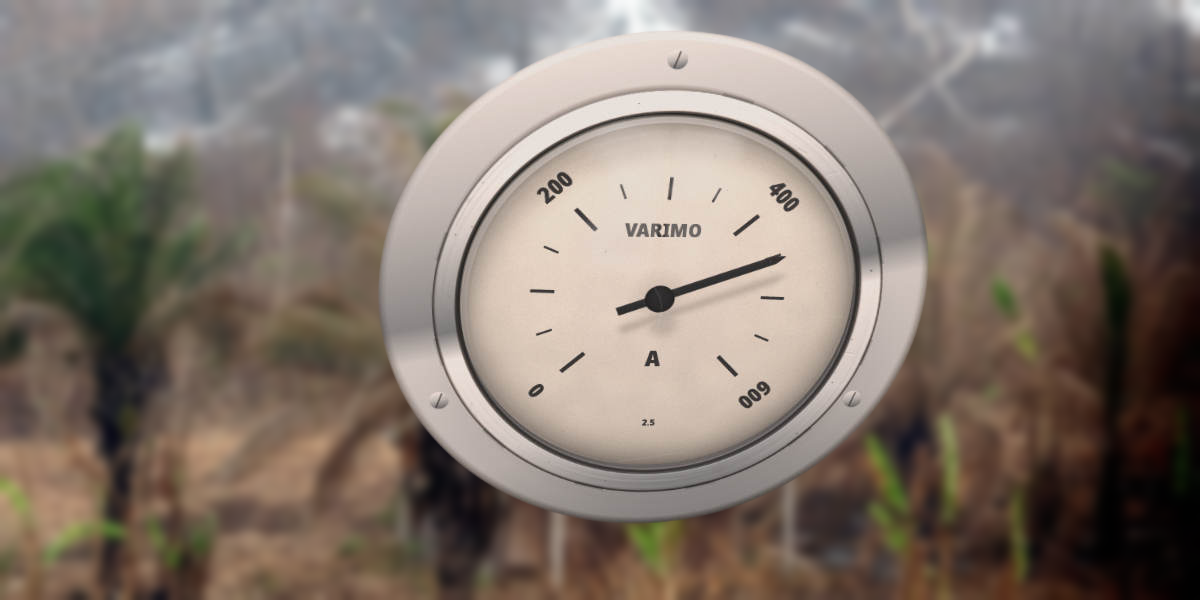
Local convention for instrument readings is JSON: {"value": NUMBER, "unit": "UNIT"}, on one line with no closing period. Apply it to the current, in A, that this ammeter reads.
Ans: {"value": 450, "unit": "A"}
